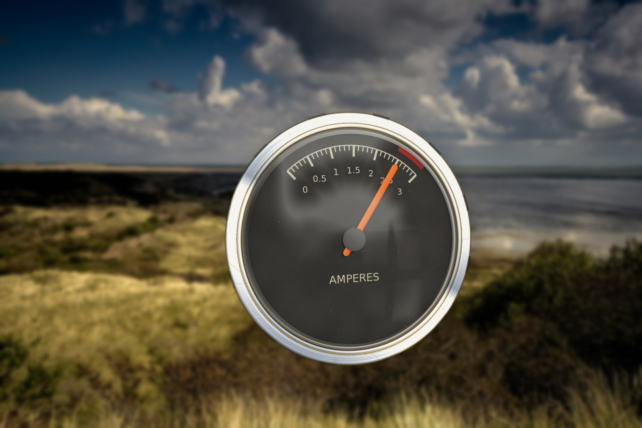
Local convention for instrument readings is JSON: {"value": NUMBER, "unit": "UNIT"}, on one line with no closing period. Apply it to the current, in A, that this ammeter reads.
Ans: {"value": 2.5, "unit": "A"}
